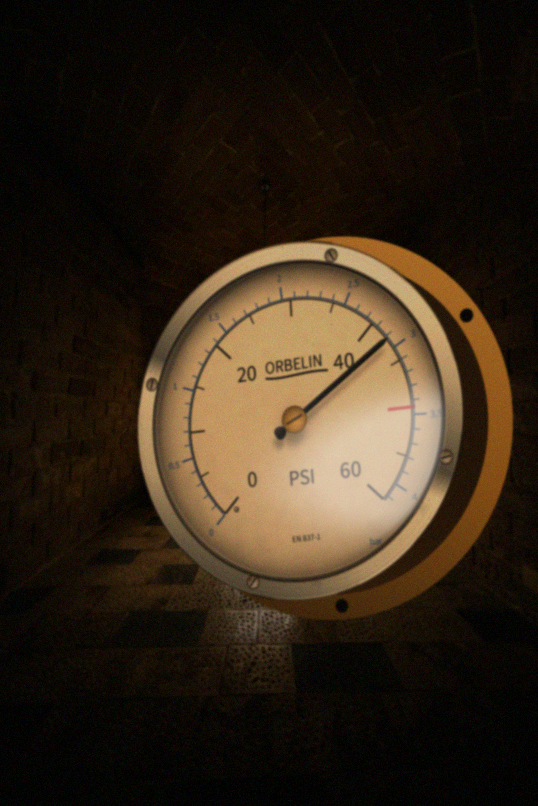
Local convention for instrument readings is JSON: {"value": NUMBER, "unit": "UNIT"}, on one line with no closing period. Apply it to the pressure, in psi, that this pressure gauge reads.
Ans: {"value": 42.5, "unit": "psi"}
